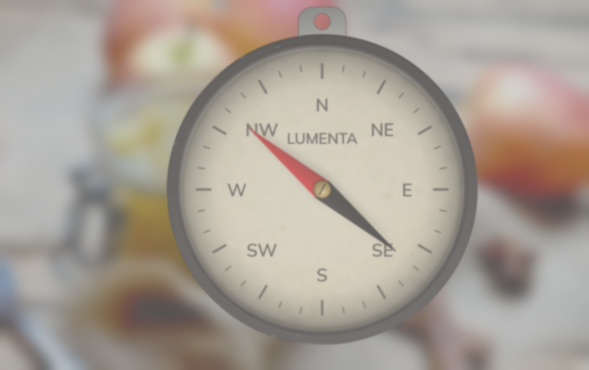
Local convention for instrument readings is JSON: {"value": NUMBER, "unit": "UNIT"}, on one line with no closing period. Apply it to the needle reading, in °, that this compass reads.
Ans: {"value": 310, "unit": "°"}
